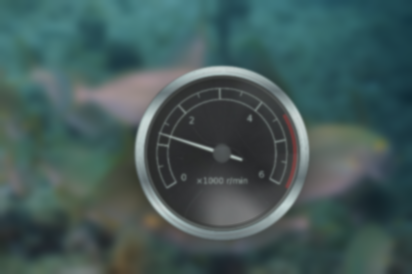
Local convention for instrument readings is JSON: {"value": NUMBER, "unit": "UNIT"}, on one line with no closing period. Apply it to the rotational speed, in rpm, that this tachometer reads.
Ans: {"value": 1250, "unit": "rpm"}
